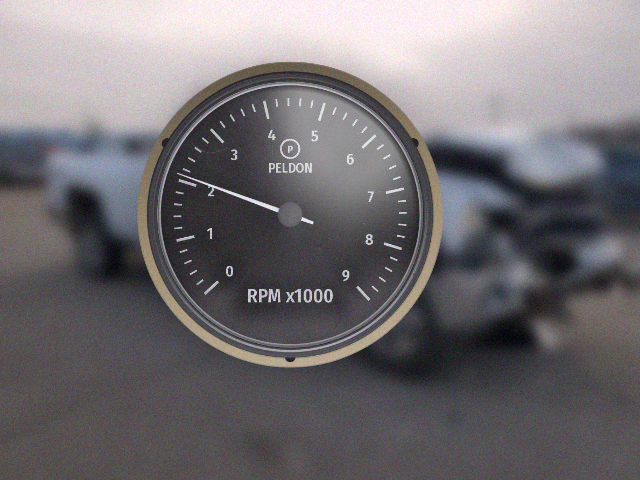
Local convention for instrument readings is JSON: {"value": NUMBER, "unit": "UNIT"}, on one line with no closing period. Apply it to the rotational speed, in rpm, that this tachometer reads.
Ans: {"value": 2100, "unit": "rpm"}
